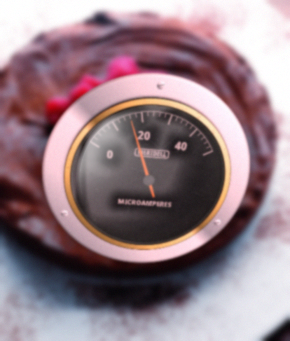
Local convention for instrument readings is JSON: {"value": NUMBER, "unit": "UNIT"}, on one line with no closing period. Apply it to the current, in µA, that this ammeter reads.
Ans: {"value": 16, "unit": "µA"}
